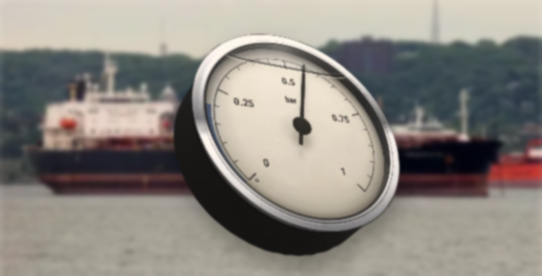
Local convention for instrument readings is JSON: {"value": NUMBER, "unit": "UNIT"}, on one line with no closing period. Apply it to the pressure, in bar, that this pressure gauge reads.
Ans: {"value": 0.55, "unit": "bar"}
